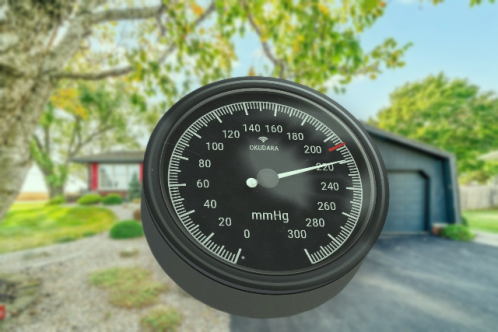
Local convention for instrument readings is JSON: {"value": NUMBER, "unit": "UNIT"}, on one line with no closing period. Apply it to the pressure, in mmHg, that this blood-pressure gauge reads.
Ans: {"value": 220, "unit": "mmHg"}
